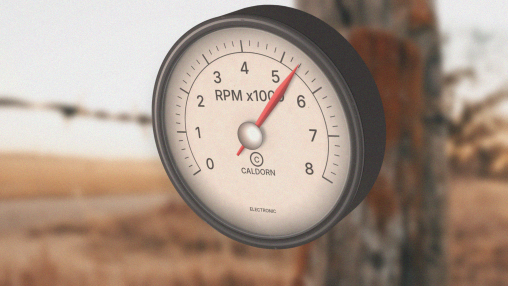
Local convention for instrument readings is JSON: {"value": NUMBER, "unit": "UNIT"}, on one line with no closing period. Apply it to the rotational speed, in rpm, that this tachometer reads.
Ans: {"value": 5400, "unit": "rpm"}
